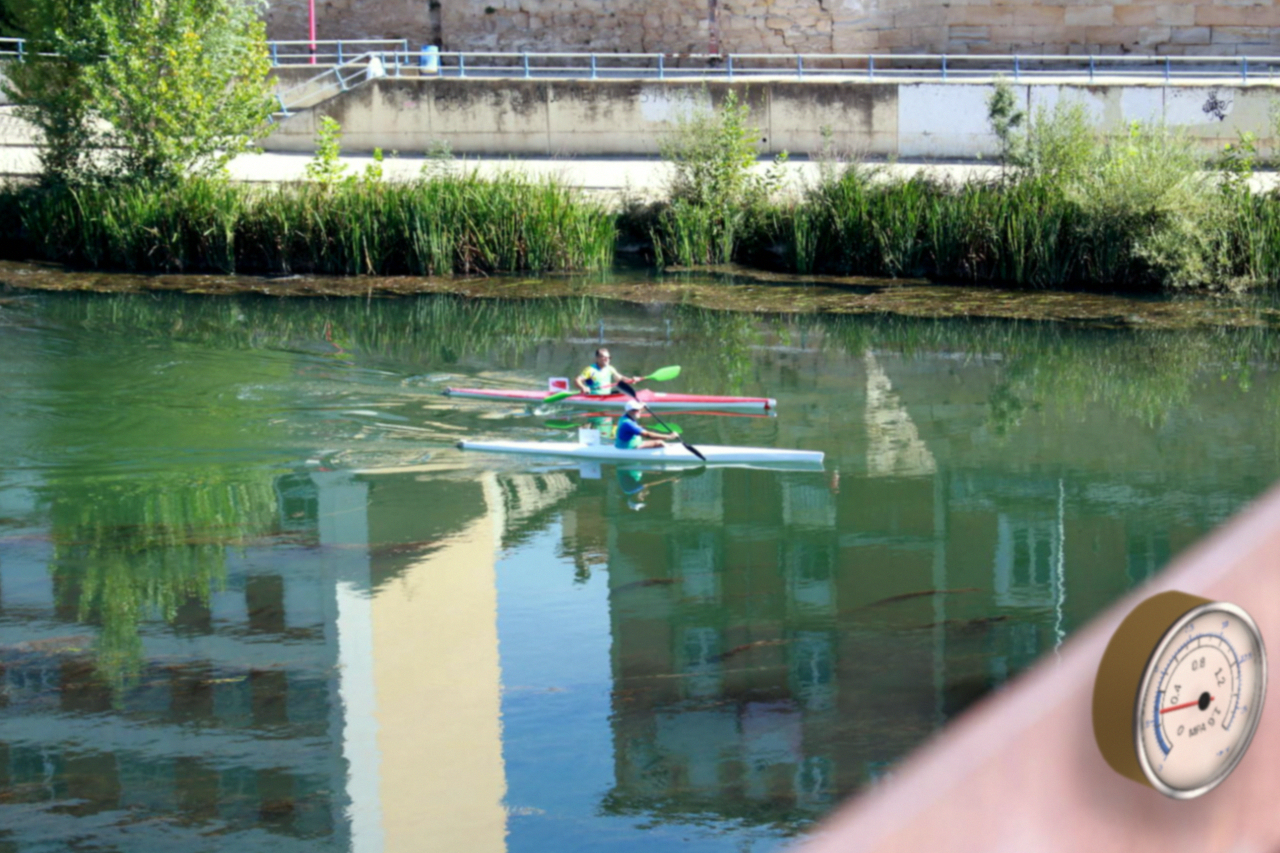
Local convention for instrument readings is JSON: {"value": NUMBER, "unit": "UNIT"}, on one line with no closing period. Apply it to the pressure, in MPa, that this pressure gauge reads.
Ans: {"value": 0.3, "unit": "MPa"}
